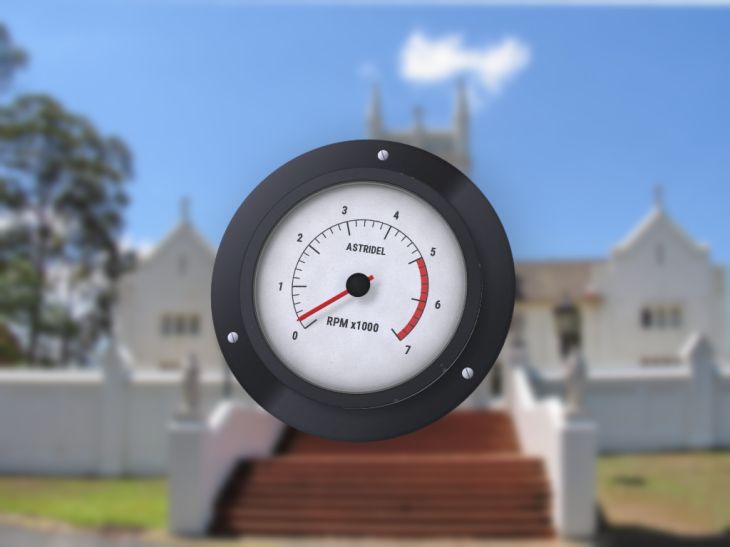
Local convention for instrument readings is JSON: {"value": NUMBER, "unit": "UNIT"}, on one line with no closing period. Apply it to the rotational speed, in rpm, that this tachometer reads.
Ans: {"value": 200, "unit": "rpm"}
